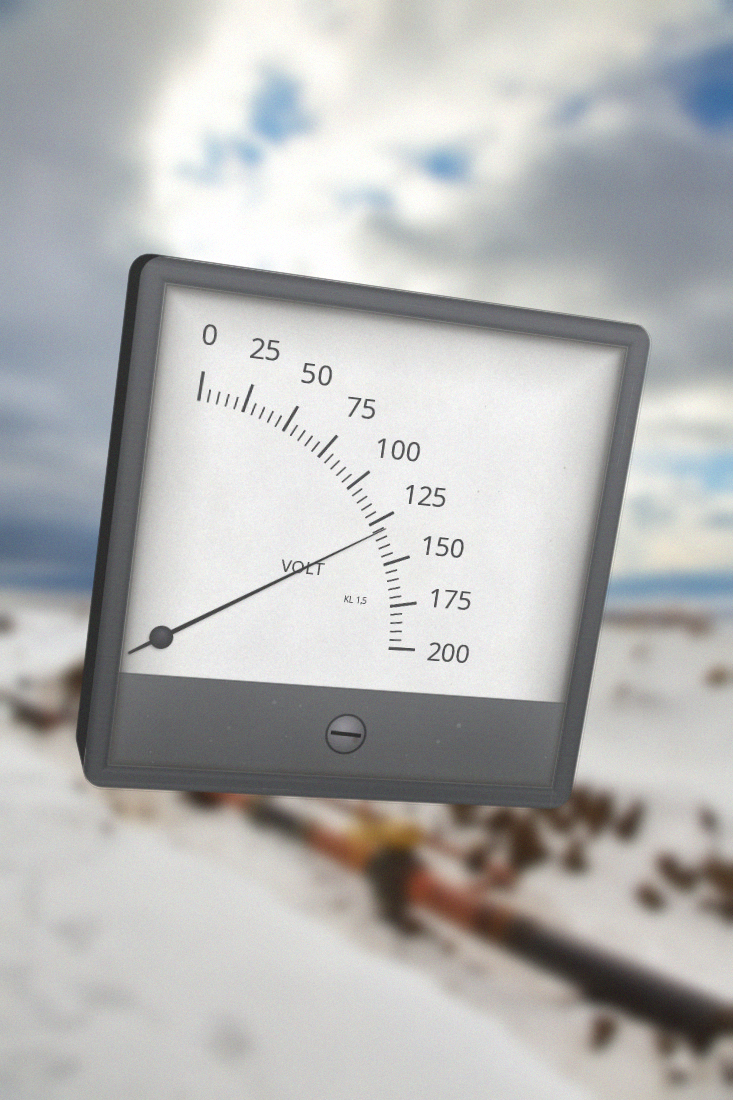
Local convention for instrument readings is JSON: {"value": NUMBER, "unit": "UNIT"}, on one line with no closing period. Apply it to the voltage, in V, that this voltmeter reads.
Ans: {"value": 130, "unit": "V"}
